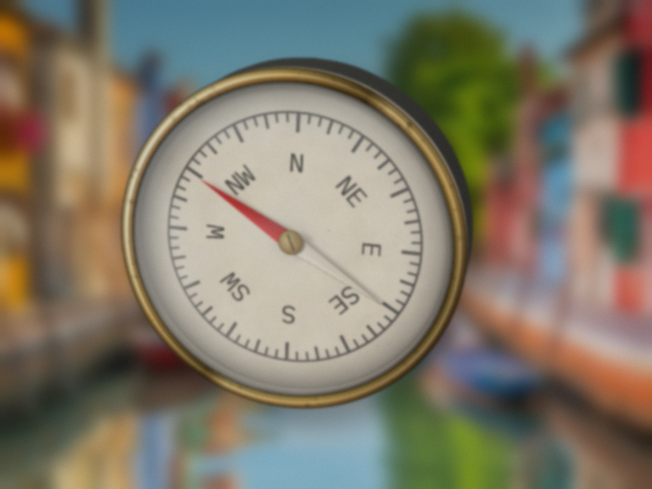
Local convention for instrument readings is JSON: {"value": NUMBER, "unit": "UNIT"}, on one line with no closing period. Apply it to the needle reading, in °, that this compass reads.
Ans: {"value": 300, "unit": "°"}
